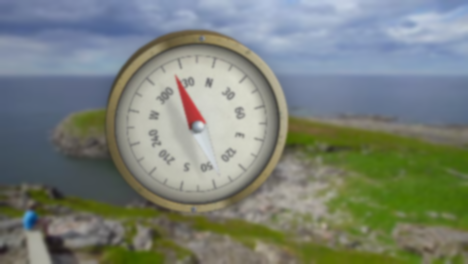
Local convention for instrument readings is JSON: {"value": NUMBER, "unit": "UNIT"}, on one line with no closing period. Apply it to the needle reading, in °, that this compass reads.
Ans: {"value": 322.5, "unit": "°"}
